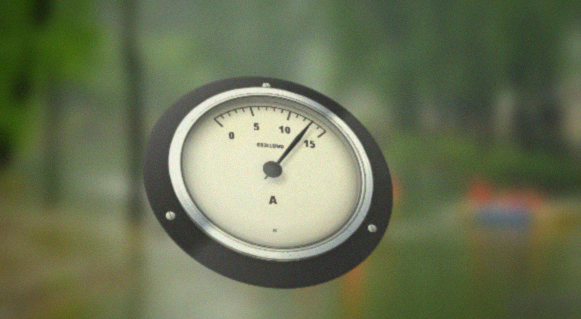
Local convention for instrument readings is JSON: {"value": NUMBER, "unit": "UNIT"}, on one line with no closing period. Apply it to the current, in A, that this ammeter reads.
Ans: {"value": 13, "unit": "A"}
